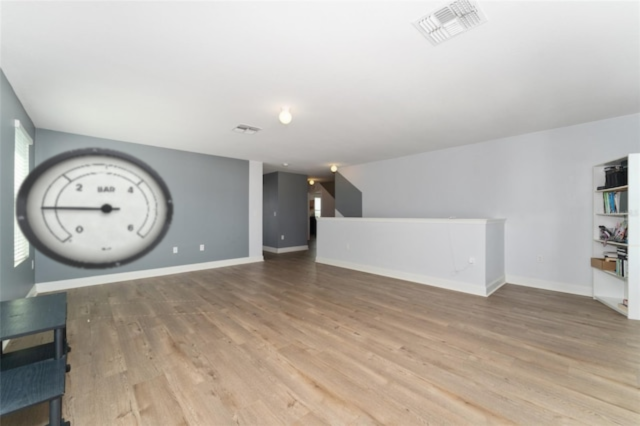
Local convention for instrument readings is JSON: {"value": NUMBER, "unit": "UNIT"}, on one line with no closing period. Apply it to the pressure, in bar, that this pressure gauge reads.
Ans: {"value": 1, "unit": "bar"}
